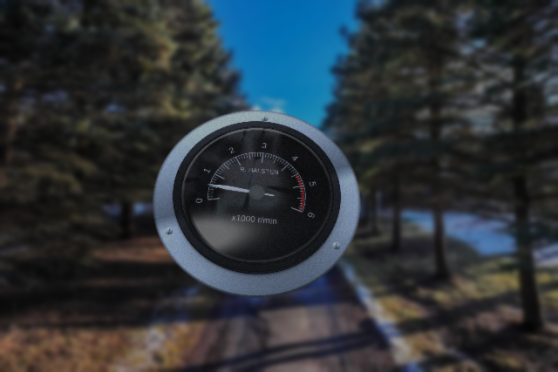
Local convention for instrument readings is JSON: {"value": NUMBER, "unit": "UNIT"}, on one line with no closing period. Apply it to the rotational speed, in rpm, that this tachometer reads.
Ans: {"value": 500, "unit": "rpm"}
